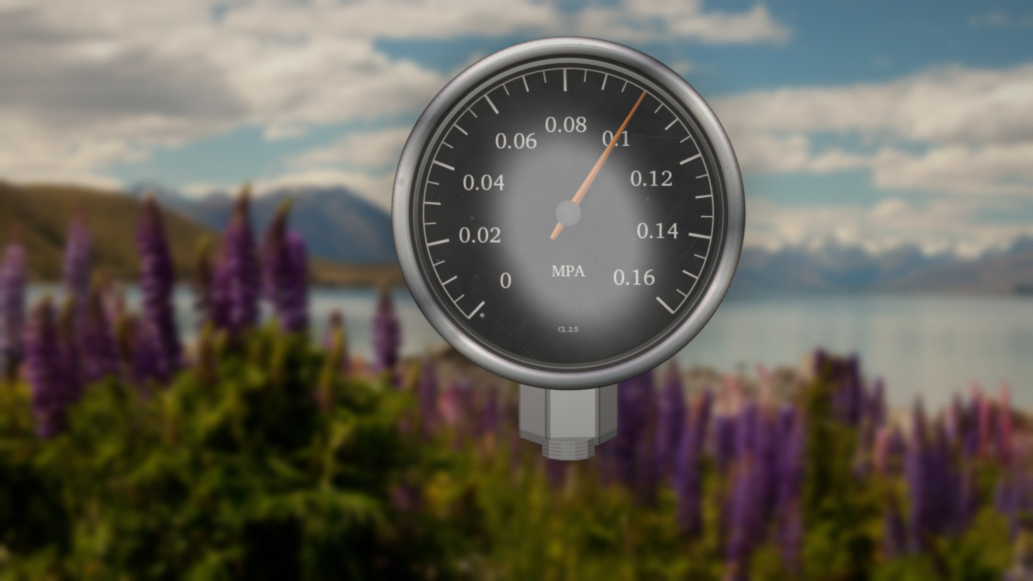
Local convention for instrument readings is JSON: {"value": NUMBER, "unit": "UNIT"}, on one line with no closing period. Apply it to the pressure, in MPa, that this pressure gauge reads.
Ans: {"value": 0.1, "unit": "MPa"}
